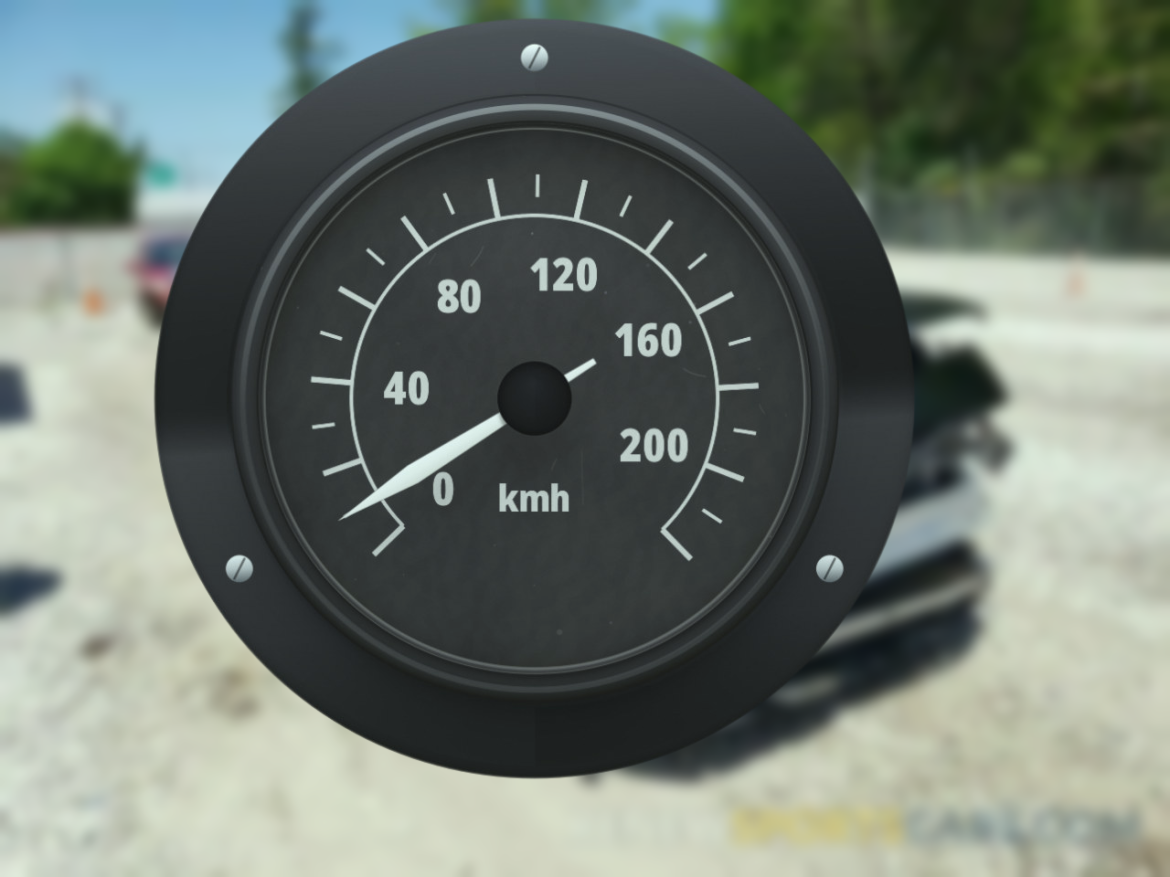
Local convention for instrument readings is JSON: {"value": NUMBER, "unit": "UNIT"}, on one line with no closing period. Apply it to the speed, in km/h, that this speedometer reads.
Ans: {"value": 10, "unit": "km/h"}
